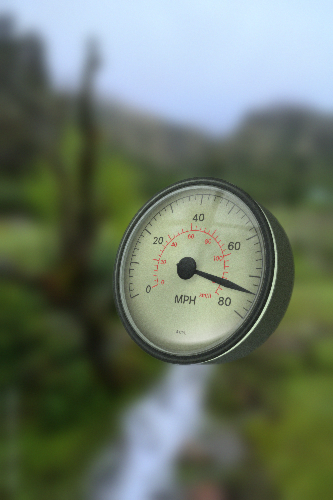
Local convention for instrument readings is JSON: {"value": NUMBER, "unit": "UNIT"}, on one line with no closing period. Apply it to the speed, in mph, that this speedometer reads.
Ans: {"value": 74, "unit": "mph"}
